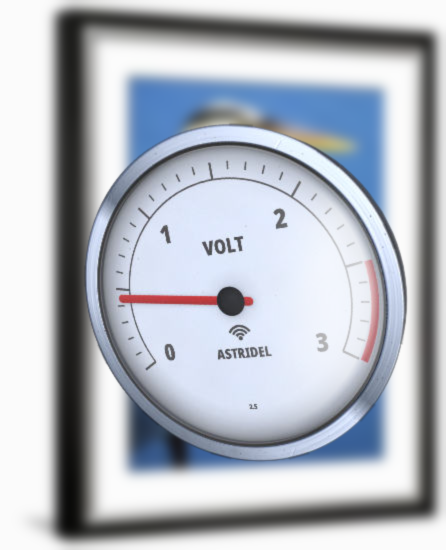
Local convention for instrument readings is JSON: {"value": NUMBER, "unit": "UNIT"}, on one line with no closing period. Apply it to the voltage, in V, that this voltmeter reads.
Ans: {"value": 0.45, "unit": "V"}
